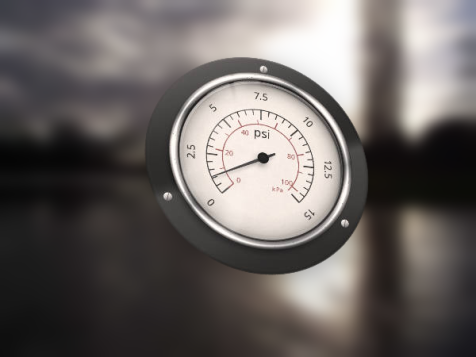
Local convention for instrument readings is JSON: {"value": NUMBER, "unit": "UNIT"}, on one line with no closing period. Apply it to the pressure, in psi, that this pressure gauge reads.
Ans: {"value": 1, "unit": "psi"}
